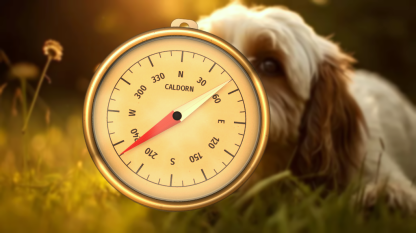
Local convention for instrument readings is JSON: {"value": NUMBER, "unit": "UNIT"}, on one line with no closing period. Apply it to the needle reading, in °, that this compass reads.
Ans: {"value": 230, "unit": "°"}
